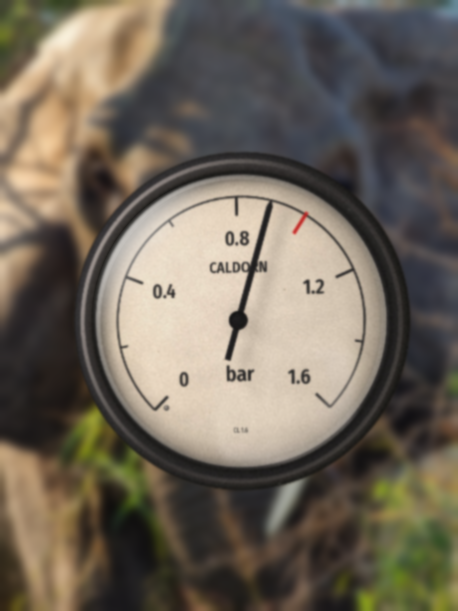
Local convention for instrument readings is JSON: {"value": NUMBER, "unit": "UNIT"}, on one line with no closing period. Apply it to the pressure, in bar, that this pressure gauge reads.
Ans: {"value": 0.9, "unit": "bar"}
